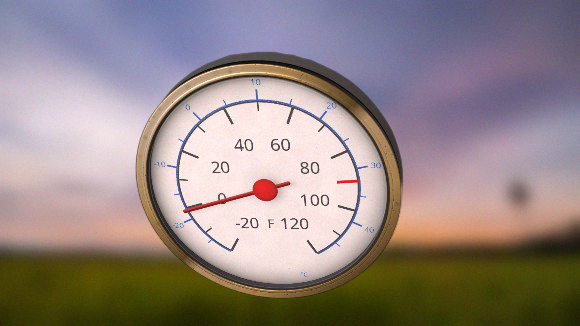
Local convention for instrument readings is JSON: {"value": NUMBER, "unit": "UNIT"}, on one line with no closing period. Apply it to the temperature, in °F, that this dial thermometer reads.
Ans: {"value": 0, "unit": "°F"}
